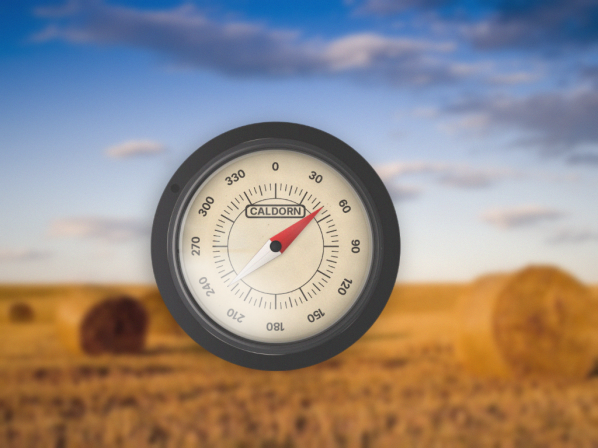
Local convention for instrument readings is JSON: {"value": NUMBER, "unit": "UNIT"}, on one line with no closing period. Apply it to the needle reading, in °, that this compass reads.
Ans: {"value": 50, "unit": "°"}
